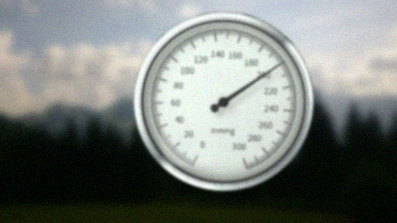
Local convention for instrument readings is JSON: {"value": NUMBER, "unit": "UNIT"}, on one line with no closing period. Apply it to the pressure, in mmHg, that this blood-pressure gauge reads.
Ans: {"value": 200, "unit": "mmHg"}
